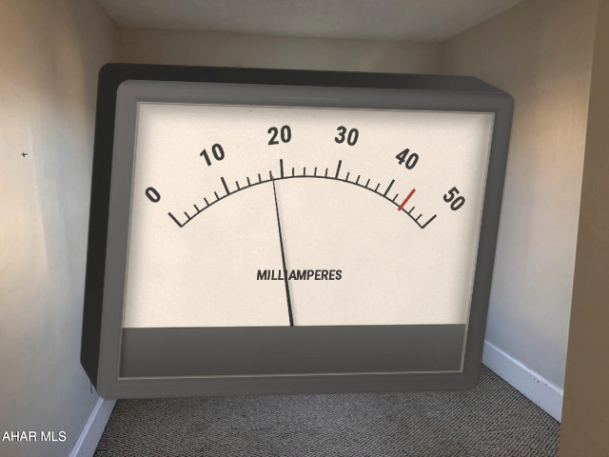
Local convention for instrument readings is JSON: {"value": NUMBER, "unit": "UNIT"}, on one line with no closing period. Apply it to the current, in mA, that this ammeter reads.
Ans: {"value": 18, "unit": "mA"}
